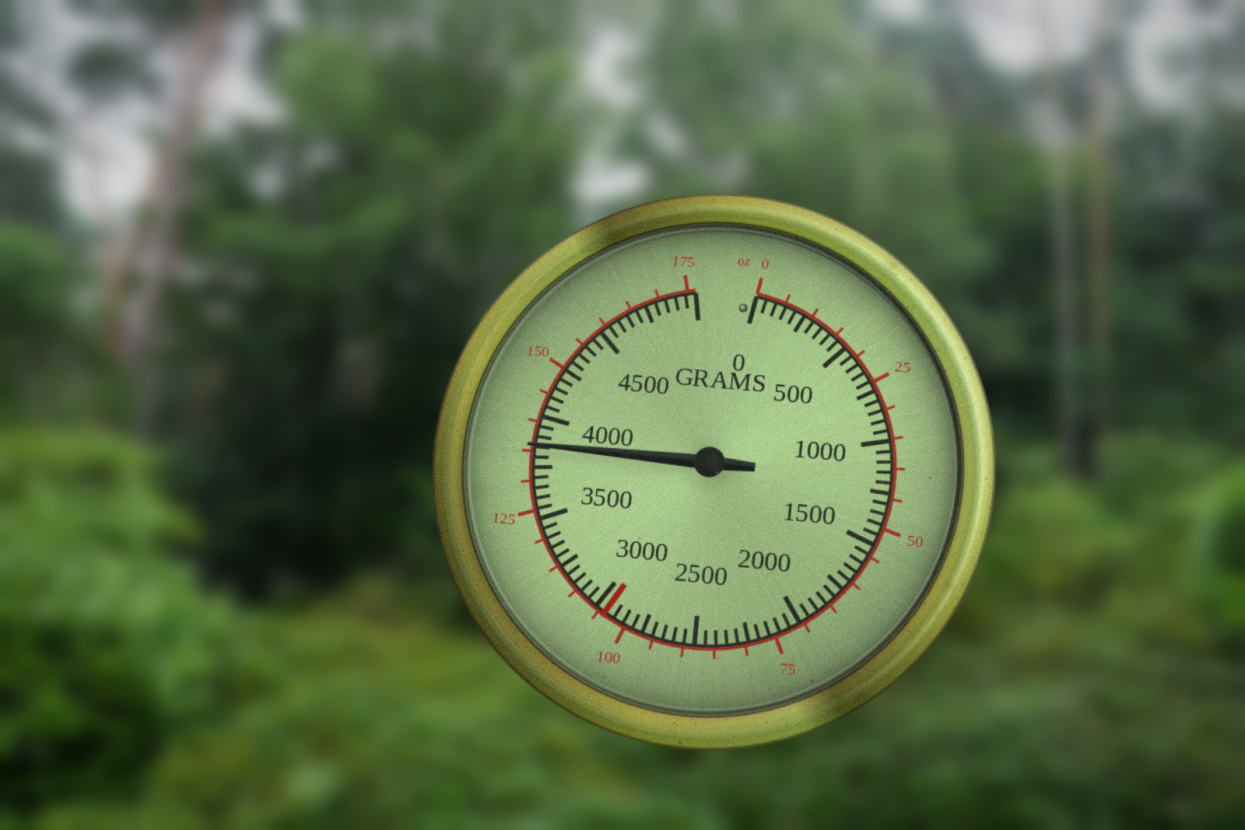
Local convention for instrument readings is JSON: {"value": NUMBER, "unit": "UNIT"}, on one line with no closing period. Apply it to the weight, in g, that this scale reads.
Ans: {"value": 3850, "unit": "g"}
